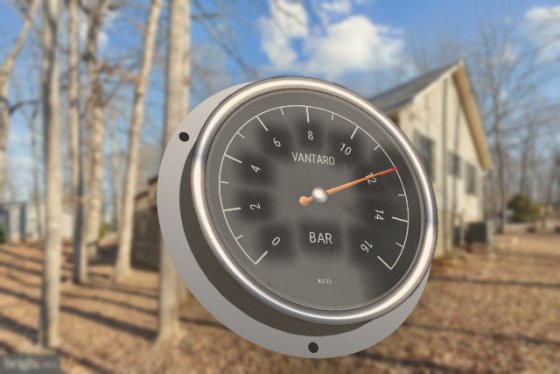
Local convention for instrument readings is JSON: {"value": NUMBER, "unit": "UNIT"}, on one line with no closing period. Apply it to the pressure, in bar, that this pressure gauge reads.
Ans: {"value": 12, "unit": "bar"}
